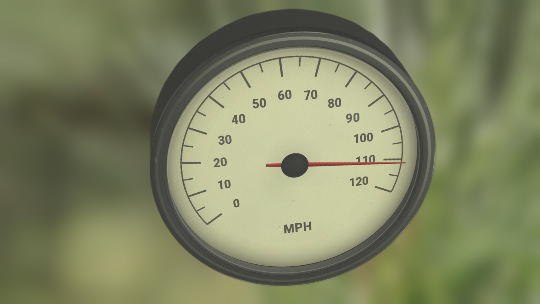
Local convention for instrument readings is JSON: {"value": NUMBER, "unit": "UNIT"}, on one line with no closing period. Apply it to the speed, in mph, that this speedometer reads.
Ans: {"value": 110, "unit": "mph"}
